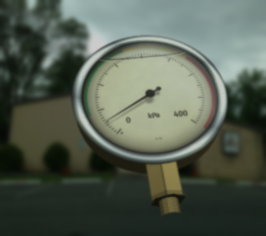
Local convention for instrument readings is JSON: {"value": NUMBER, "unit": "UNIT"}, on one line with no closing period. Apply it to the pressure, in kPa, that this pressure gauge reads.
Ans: {"value": 25, "unit": "kPa"}
